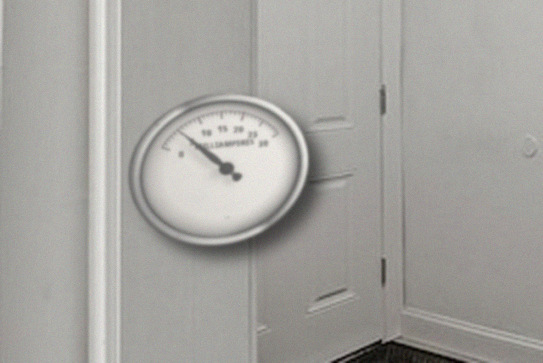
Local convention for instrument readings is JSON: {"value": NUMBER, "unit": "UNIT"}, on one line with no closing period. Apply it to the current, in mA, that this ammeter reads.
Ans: {"value": 5, "unit": "mA"}
